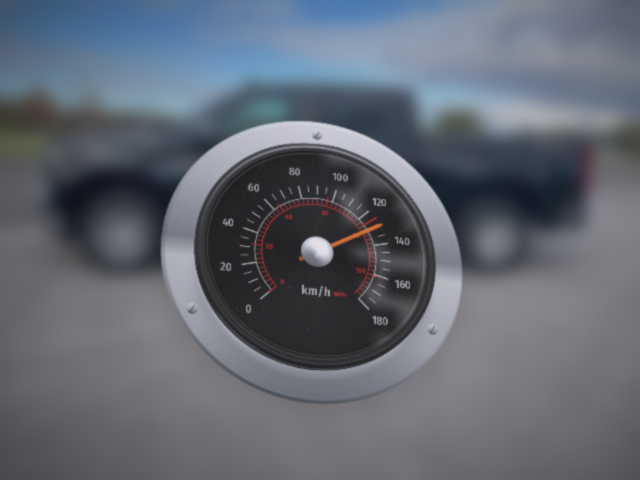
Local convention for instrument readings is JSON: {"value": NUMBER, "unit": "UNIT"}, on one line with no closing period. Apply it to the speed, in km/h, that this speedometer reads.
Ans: {"value": 130, "unit": "km/h"}
